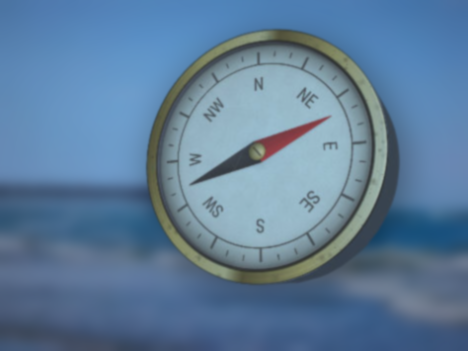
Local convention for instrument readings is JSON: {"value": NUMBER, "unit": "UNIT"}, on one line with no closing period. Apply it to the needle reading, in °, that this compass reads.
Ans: {"value": 70, "unit": "°"}
